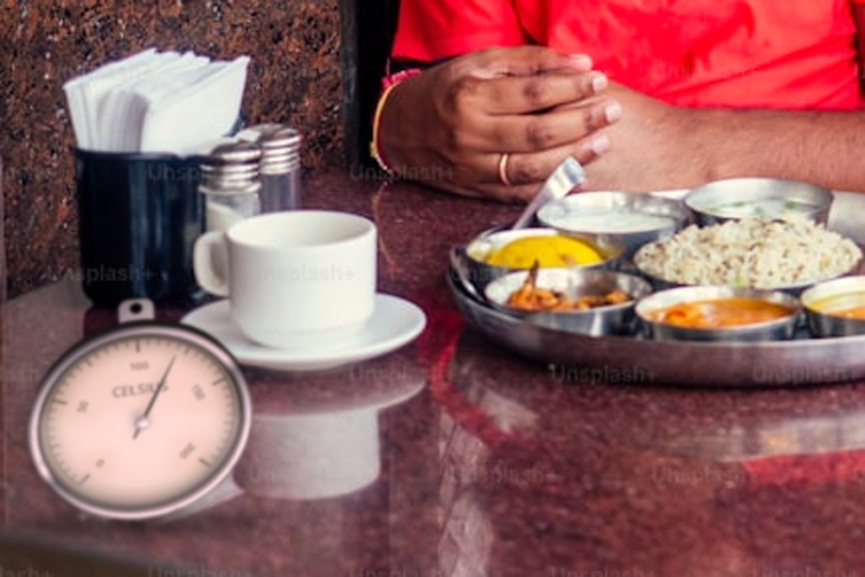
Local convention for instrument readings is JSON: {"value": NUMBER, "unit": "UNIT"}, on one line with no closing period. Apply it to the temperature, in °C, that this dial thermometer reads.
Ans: {"value": 120, "unit": "°C"}
